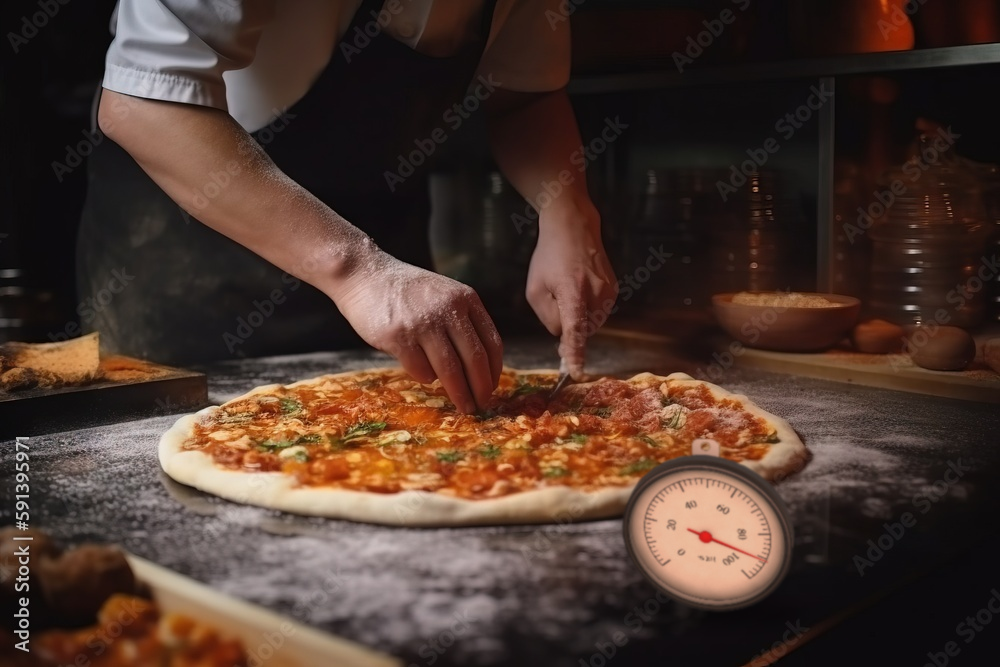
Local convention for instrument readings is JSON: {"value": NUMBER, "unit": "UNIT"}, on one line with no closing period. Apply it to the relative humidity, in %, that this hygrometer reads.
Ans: {"value": 90, "unit": "%"}
